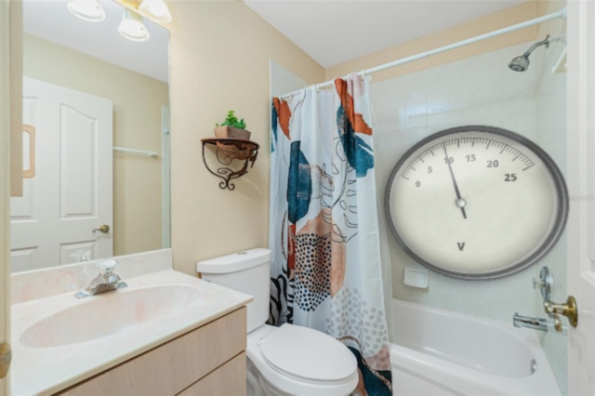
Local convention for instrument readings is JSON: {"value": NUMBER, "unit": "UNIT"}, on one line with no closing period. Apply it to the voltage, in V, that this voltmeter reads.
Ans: {"value": 10, "unit": "V"}
